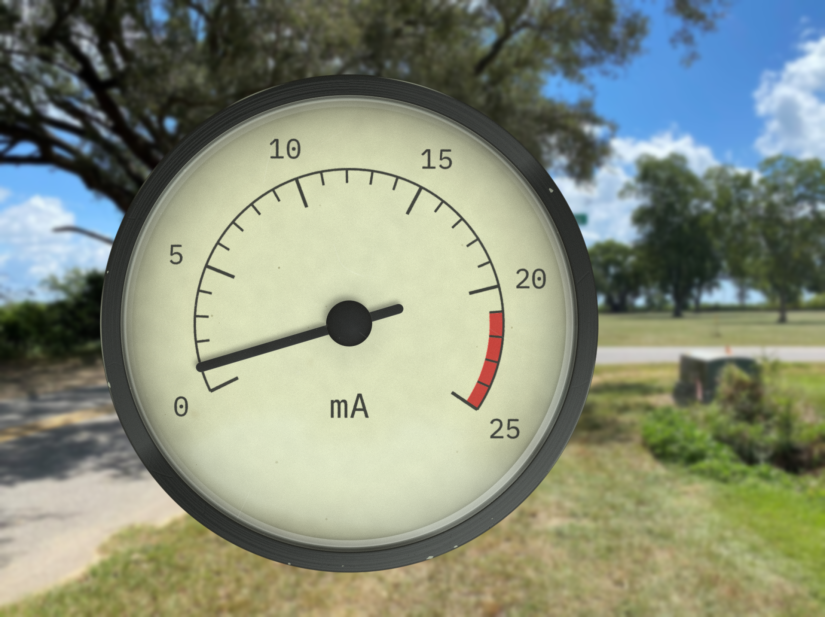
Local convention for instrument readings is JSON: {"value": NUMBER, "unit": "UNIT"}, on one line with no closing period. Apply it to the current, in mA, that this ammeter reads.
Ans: {"value": 1, "unit": "mA"}
